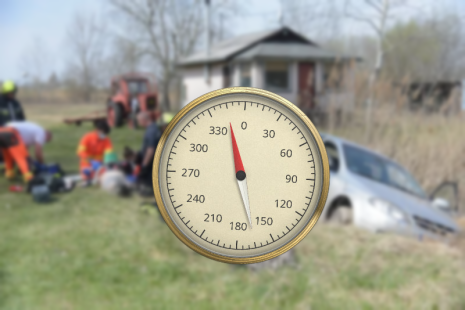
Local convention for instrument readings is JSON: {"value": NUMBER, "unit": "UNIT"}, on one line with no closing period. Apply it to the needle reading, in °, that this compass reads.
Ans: {"value": 345, "unit": "°"}
